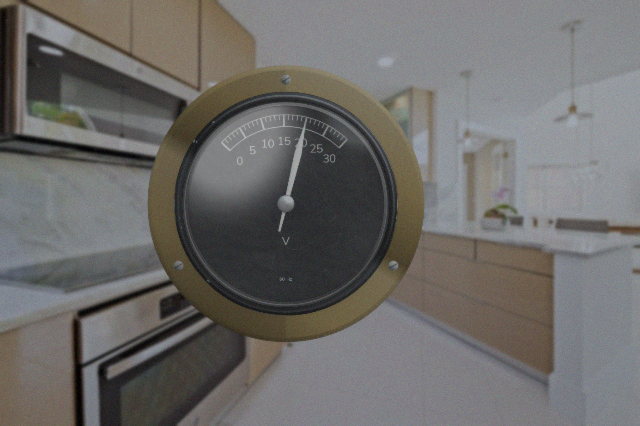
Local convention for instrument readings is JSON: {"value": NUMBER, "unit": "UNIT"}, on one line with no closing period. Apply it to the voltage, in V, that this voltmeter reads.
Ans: {"value": 20, "unit": "V"}
